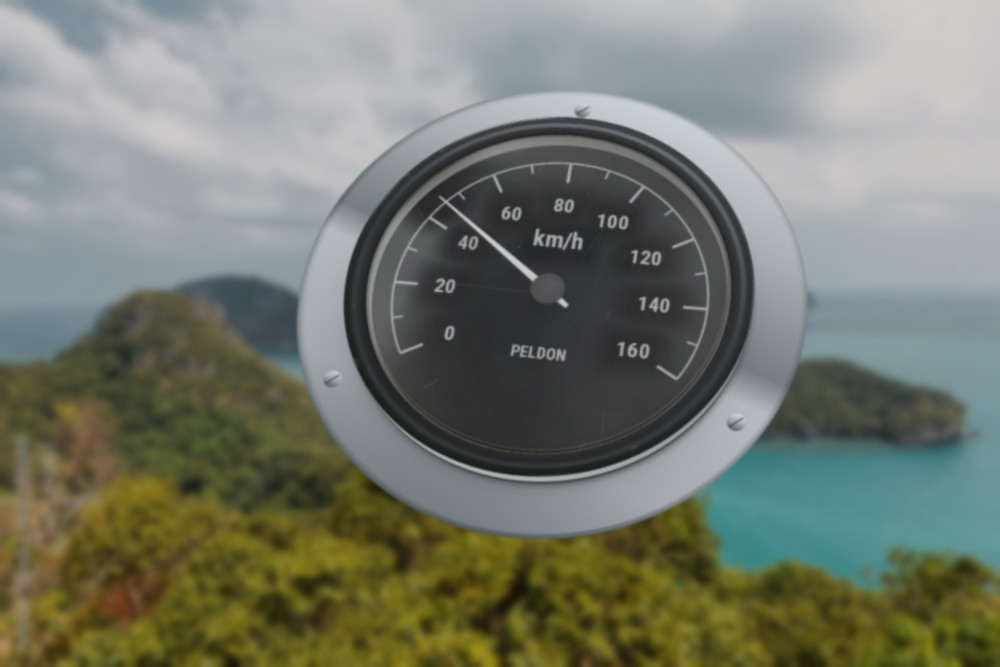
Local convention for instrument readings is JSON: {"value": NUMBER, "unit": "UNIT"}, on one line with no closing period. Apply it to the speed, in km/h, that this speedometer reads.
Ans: {"value": 45, "unit": "km/h"}
